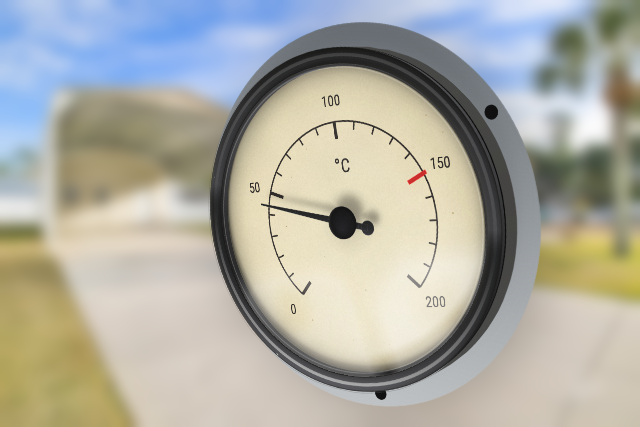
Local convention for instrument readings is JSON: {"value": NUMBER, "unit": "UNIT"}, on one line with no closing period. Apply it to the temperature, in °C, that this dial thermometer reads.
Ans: {"value": 45, "unit": "°C"}
